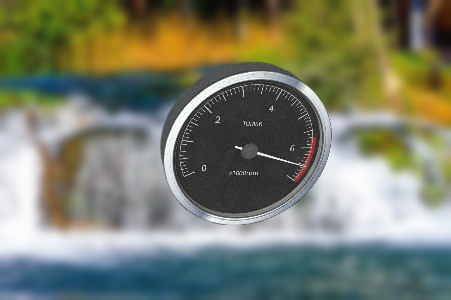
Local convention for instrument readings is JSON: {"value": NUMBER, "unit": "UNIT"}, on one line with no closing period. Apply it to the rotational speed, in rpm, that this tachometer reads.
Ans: {"value": 6500, "unit": "rpm"}
